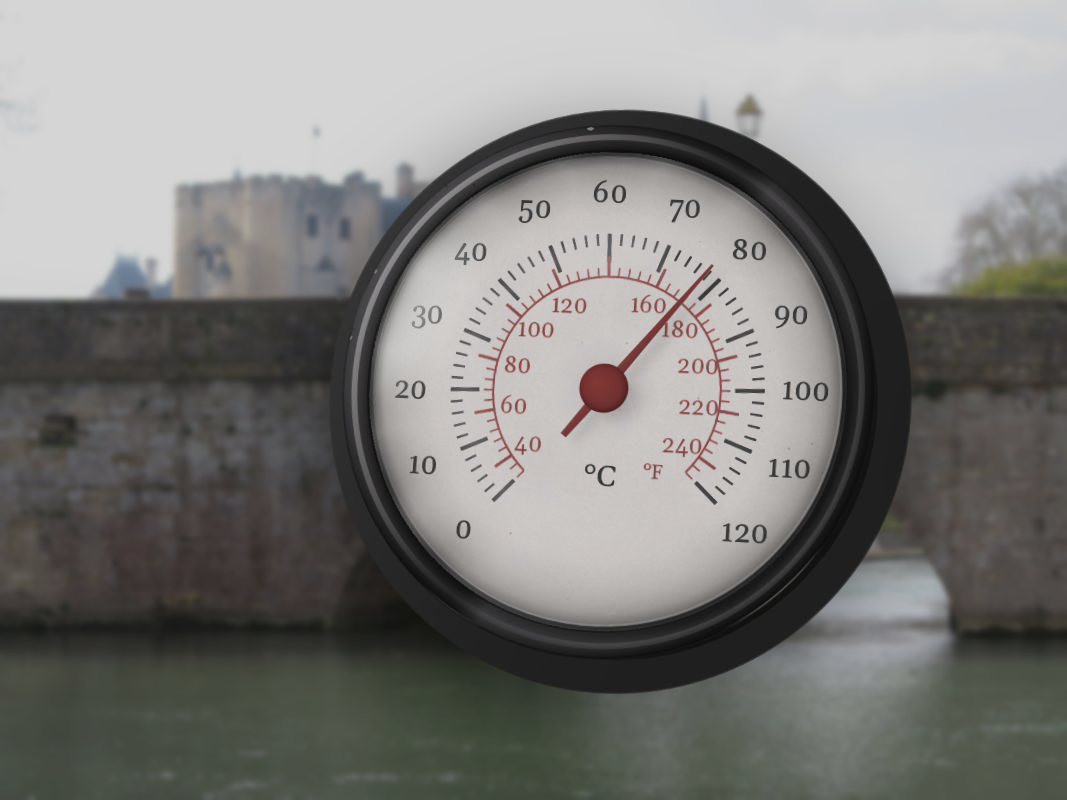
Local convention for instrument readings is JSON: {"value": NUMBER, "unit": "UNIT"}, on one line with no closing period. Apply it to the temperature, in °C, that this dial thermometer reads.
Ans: {"value": 78, "unit": "°C"}
